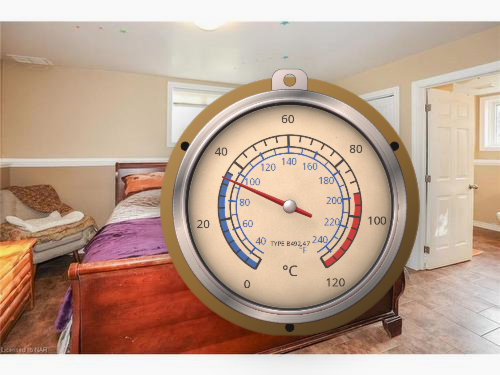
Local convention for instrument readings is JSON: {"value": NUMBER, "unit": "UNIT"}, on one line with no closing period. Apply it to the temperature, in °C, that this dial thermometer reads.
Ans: {"value": 34, "unit": "°C"}
